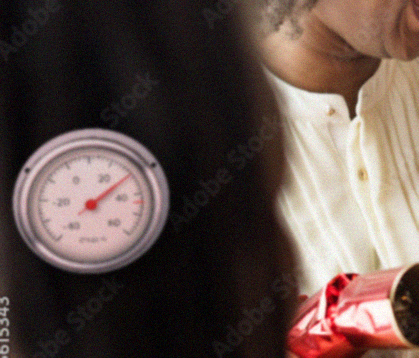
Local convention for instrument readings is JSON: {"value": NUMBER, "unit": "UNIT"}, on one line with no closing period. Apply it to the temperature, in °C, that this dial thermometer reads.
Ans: {"value": 30, "unit": "°C"}
